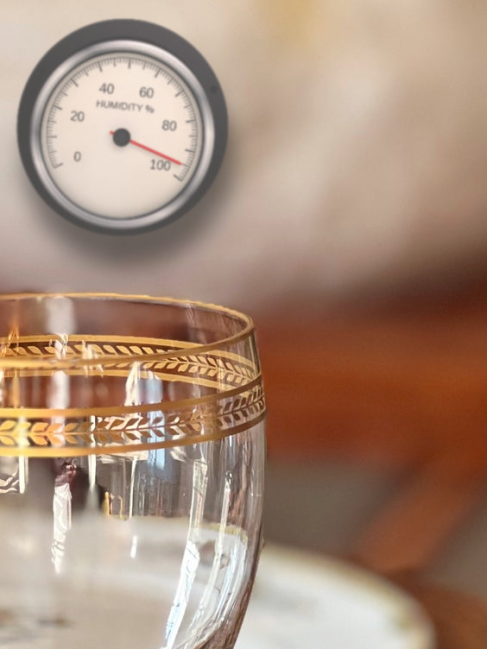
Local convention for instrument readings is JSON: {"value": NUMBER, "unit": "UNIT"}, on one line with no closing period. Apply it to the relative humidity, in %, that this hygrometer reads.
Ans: {"value": 95, "unit": "%"}
